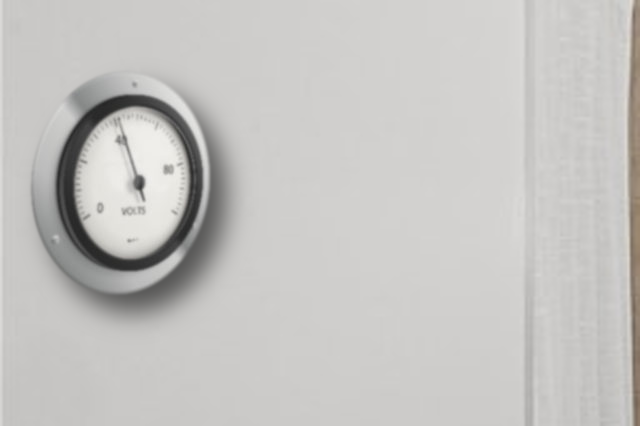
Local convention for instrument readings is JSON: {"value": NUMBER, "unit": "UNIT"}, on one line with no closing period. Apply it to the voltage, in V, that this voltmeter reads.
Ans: {"value": 40, "unit": "V"}
